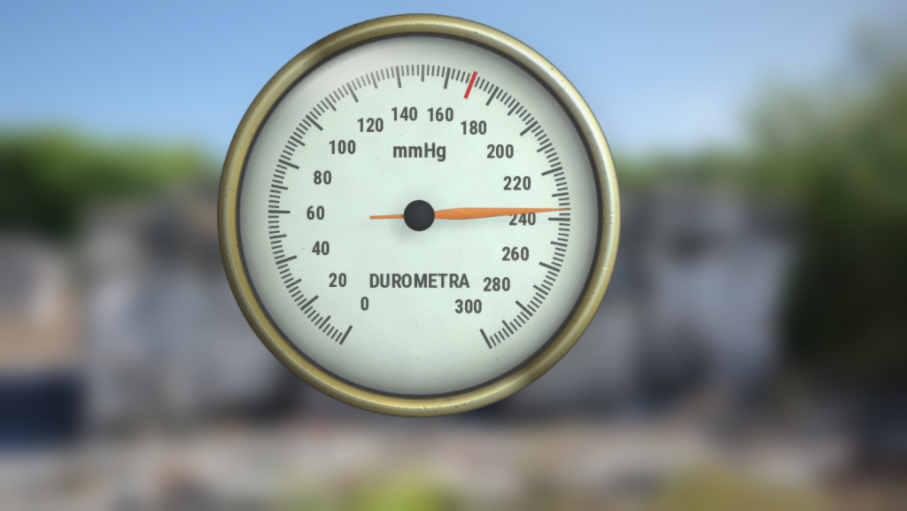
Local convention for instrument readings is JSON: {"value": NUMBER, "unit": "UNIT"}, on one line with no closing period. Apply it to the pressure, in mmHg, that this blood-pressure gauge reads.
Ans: {"value": 236, "unit": "mmHg"}
